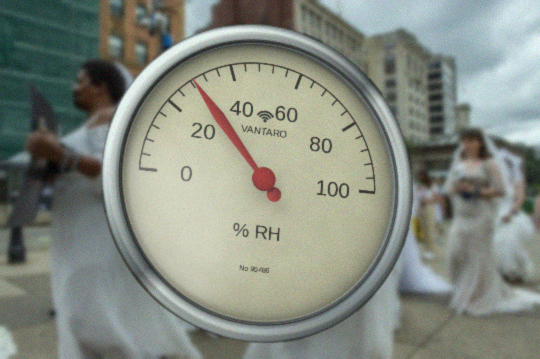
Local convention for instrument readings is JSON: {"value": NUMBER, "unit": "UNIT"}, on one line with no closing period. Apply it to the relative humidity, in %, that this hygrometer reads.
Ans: {"value": 28, "unit": "%"}
